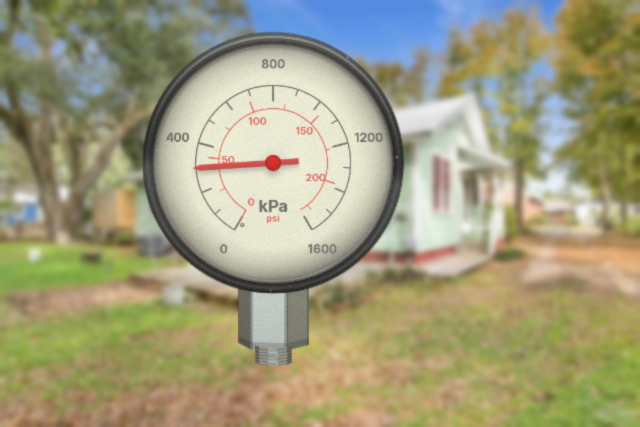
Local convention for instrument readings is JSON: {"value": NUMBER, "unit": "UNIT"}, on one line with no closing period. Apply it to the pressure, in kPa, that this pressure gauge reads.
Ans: {"value": 300, "unit": "kPa"}
